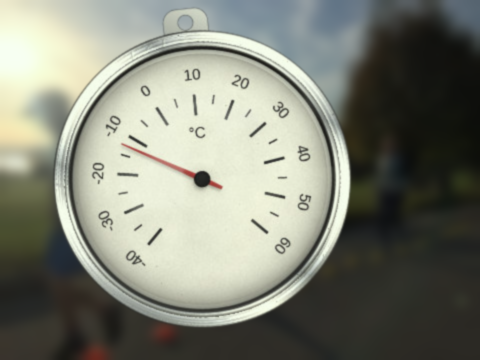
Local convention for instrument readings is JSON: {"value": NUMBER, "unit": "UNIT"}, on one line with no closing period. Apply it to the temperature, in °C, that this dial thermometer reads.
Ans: {"value": -12.5, "unit": "°C"}
